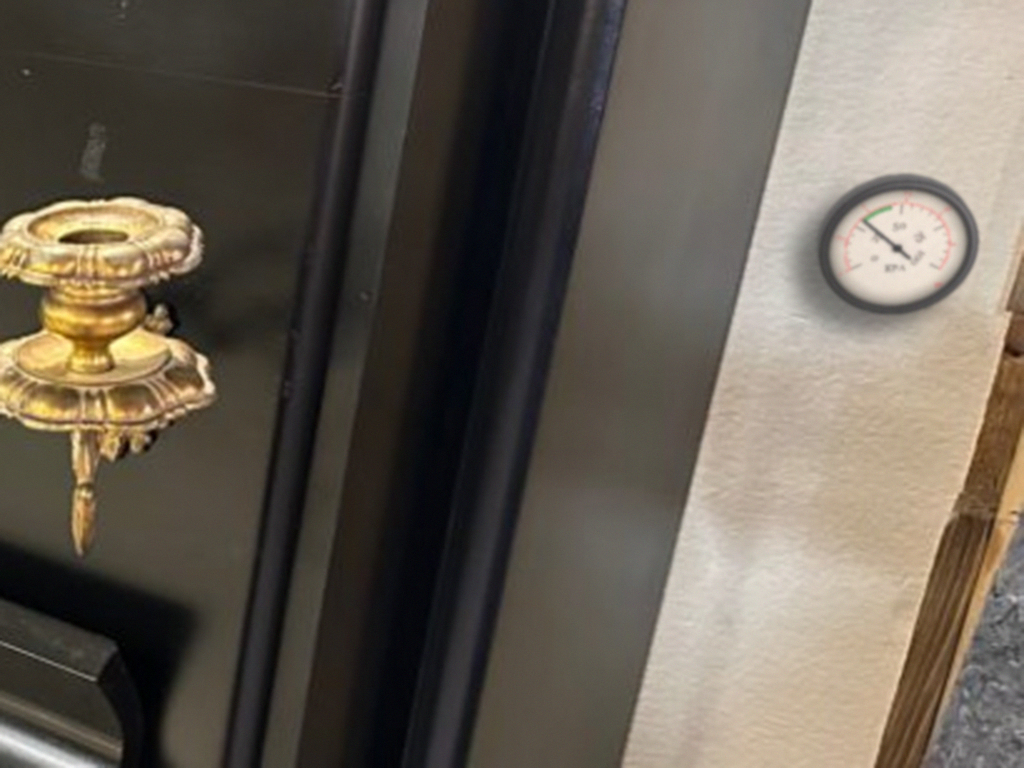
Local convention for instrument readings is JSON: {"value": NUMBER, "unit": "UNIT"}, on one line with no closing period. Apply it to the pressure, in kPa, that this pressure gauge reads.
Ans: {"value": 30, "unit": "kPa"}
